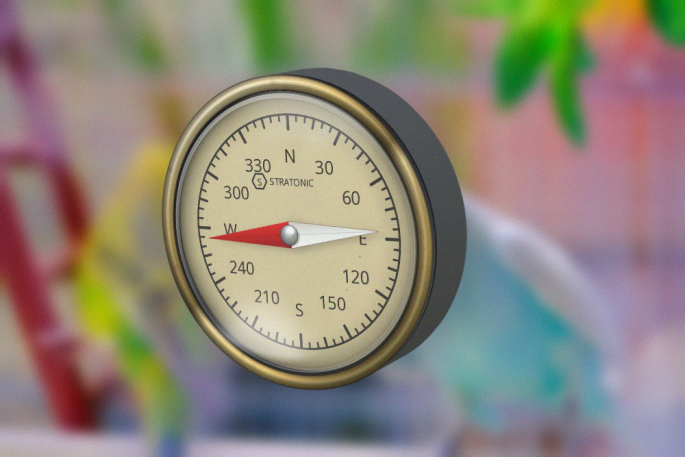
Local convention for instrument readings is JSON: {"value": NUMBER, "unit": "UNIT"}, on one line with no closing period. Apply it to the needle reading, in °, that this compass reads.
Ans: {"value": 265, "unit": "°"}
